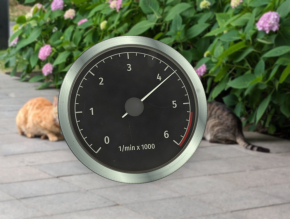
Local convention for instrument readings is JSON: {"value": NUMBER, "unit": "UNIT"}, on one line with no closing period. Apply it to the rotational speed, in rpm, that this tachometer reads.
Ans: {"value": 4200, "unit": "rpm"}
